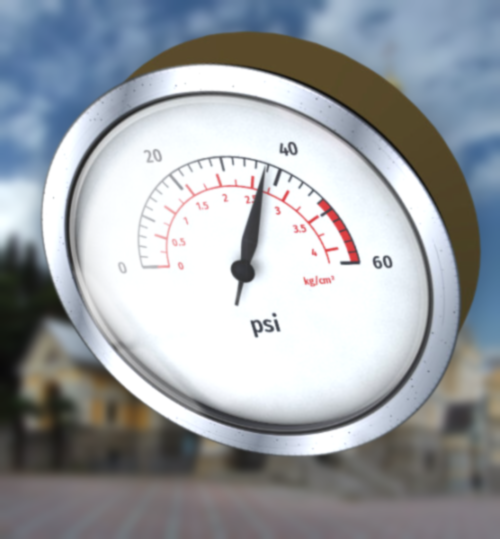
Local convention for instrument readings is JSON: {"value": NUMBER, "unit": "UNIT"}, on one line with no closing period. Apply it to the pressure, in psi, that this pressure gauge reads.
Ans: {"value": 38, "unit": "psi"}
